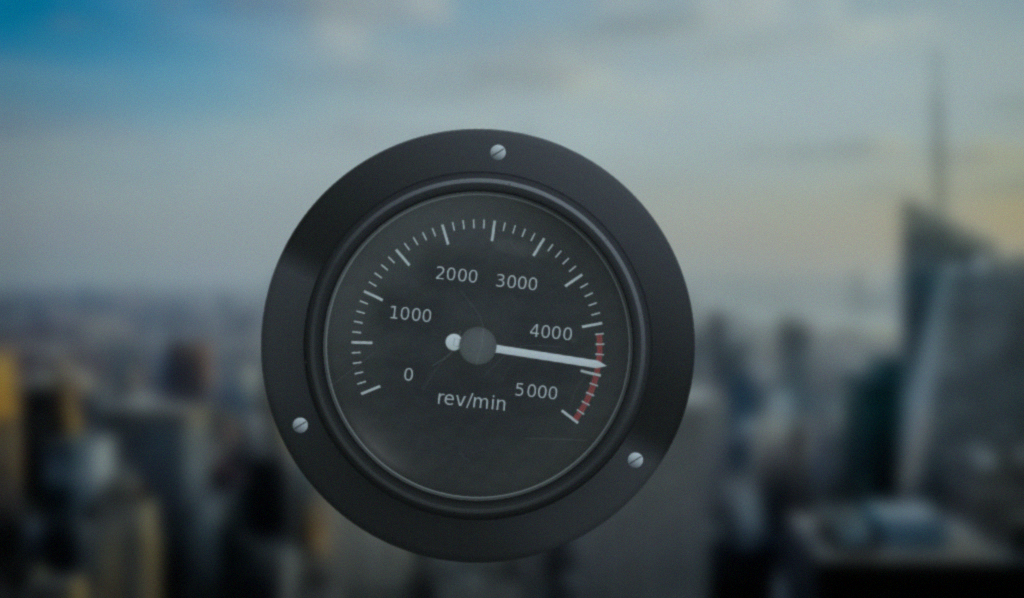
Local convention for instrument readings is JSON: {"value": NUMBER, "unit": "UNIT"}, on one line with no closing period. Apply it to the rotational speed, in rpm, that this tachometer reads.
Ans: {"value": 4400, "unit": "rpm"}
